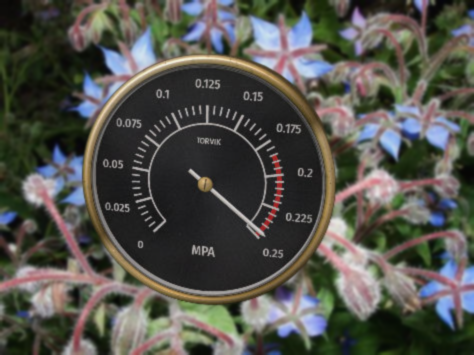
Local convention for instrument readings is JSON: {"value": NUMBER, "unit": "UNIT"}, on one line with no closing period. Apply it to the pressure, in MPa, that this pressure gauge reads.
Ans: {"value": 0.245, "unit": "MPa"}
